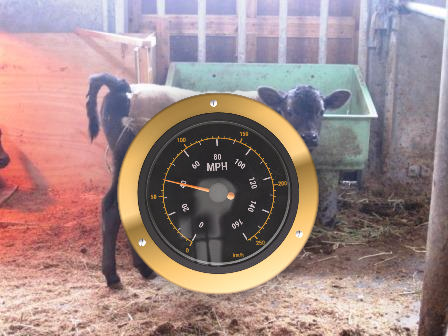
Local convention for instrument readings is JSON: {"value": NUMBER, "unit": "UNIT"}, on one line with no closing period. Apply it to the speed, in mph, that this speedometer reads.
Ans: {"value": 40, "unit": "mph"}
